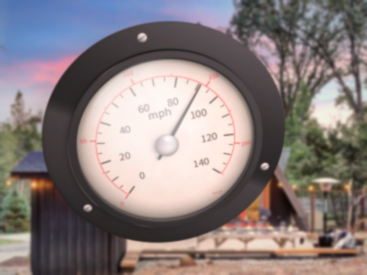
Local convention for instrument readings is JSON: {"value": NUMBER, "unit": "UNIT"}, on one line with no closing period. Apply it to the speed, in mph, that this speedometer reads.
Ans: {"value": 90, "unit": "mph"}
